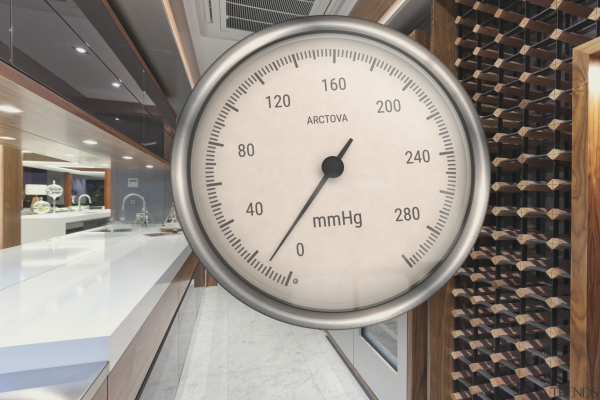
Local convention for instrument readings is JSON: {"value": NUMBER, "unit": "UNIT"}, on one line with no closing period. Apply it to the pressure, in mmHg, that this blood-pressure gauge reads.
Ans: {"value": 12, "unit": "mmHg"}
